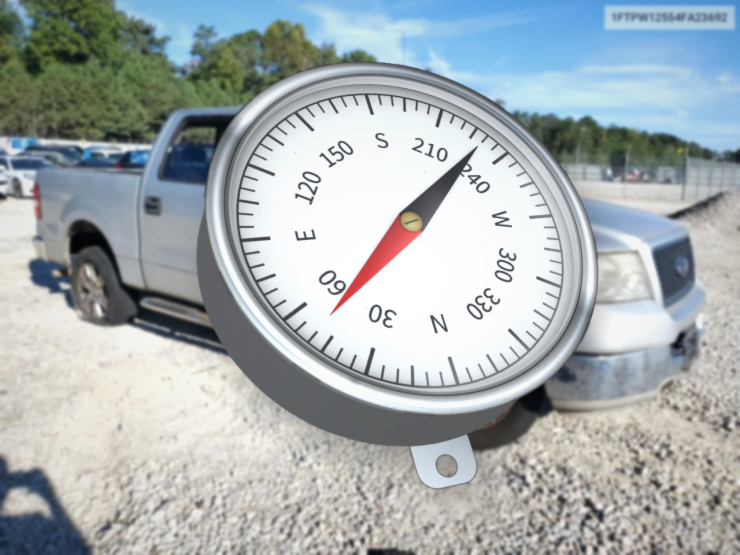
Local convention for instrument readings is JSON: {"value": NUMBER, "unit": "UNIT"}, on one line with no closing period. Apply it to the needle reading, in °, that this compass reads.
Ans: {"value": 50, "unit": "°"}
